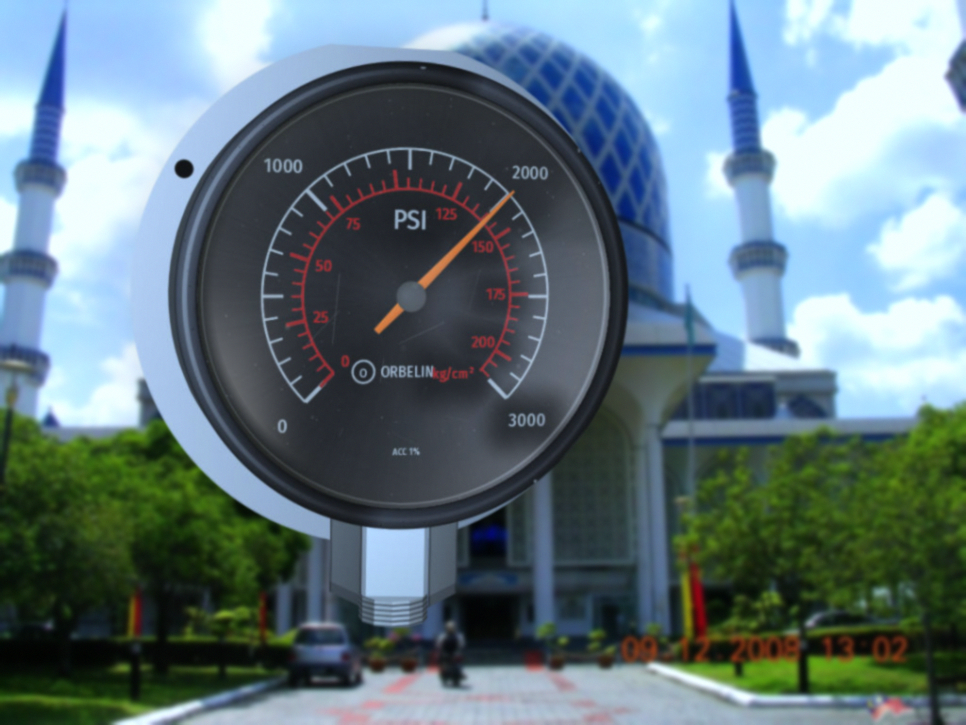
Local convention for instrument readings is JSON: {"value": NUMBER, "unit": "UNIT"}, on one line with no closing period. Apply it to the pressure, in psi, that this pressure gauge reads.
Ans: {"value": 2000, "unit": "psi"}
